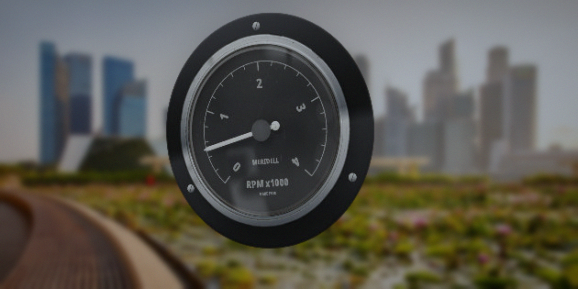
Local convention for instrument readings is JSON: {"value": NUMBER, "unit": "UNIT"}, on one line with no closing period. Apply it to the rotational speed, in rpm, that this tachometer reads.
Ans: {"value": 500, "unit": "rpm"}
